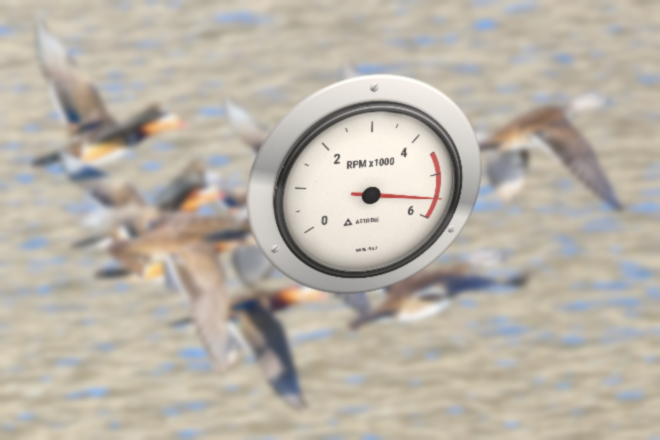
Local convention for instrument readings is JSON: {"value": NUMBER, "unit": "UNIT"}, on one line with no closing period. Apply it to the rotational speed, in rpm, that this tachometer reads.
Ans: {"value": 5500, "unit": "rpm"}
